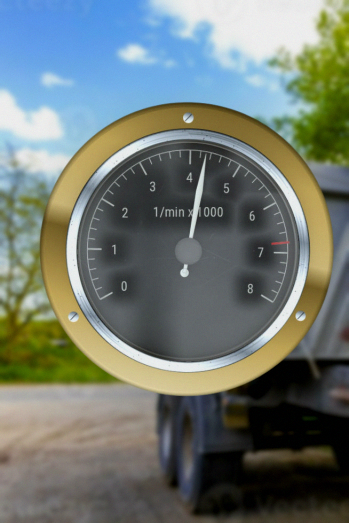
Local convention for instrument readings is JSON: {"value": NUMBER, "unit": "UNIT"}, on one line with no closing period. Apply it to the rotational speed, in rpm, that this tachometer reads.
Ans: {"value": 4300, "unit": "rpm"}
